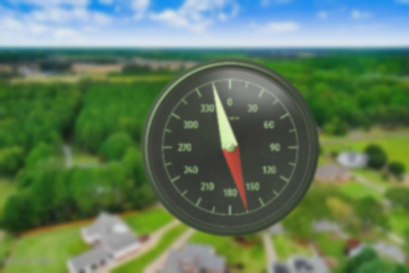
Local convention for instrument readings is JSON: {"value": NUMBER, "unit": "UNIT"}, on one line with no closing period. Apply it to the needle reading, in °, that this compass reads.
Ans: {"value": 165, "unit": "°"}
